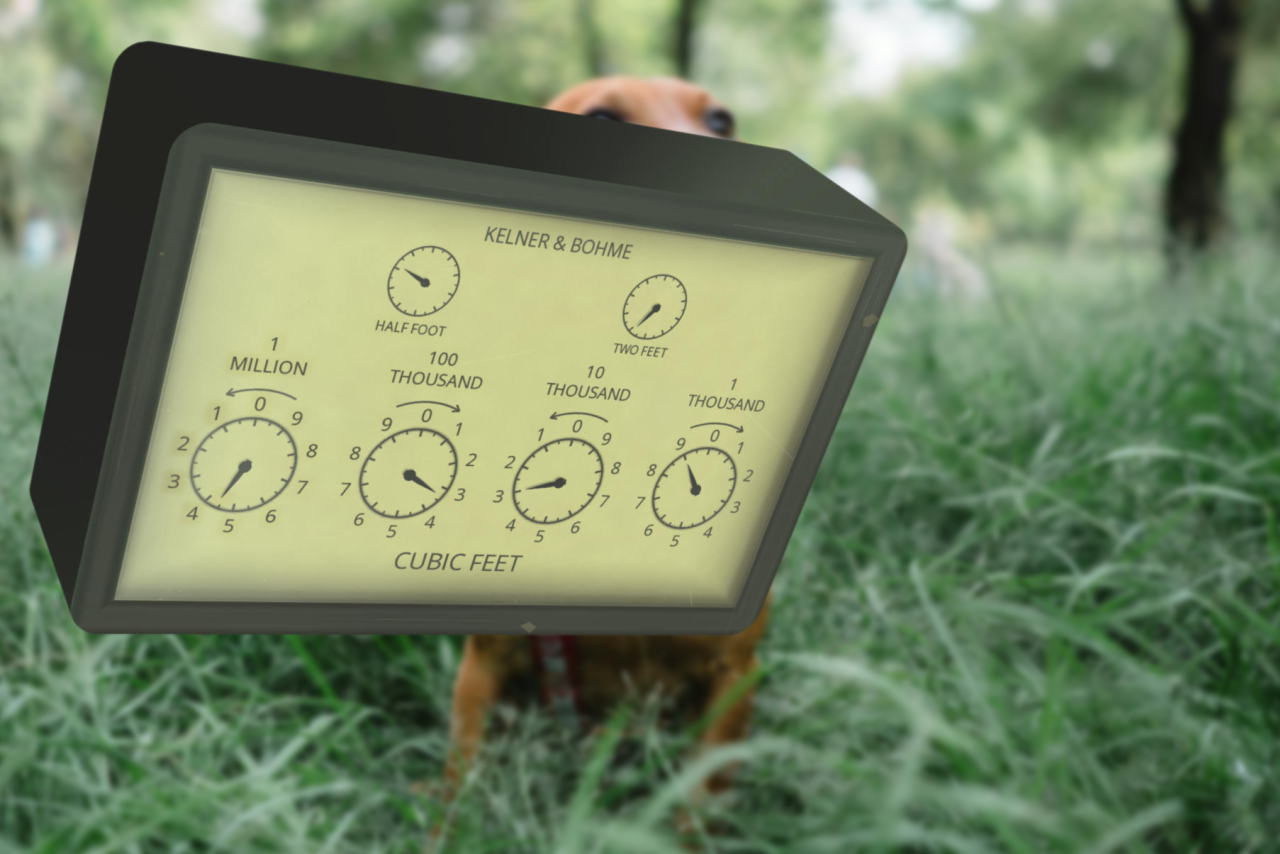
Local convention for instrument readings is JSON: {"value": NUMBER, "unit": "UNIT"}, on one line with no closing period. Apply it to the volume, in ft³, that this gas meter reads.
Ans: {"value": 432900, "unit": "ft³"}
